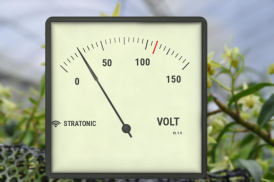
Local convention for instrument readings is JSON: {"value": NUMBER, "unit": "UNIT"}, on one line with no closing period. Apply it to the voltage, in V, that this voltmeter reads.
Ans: {"value": 25, "unit": "V"}
